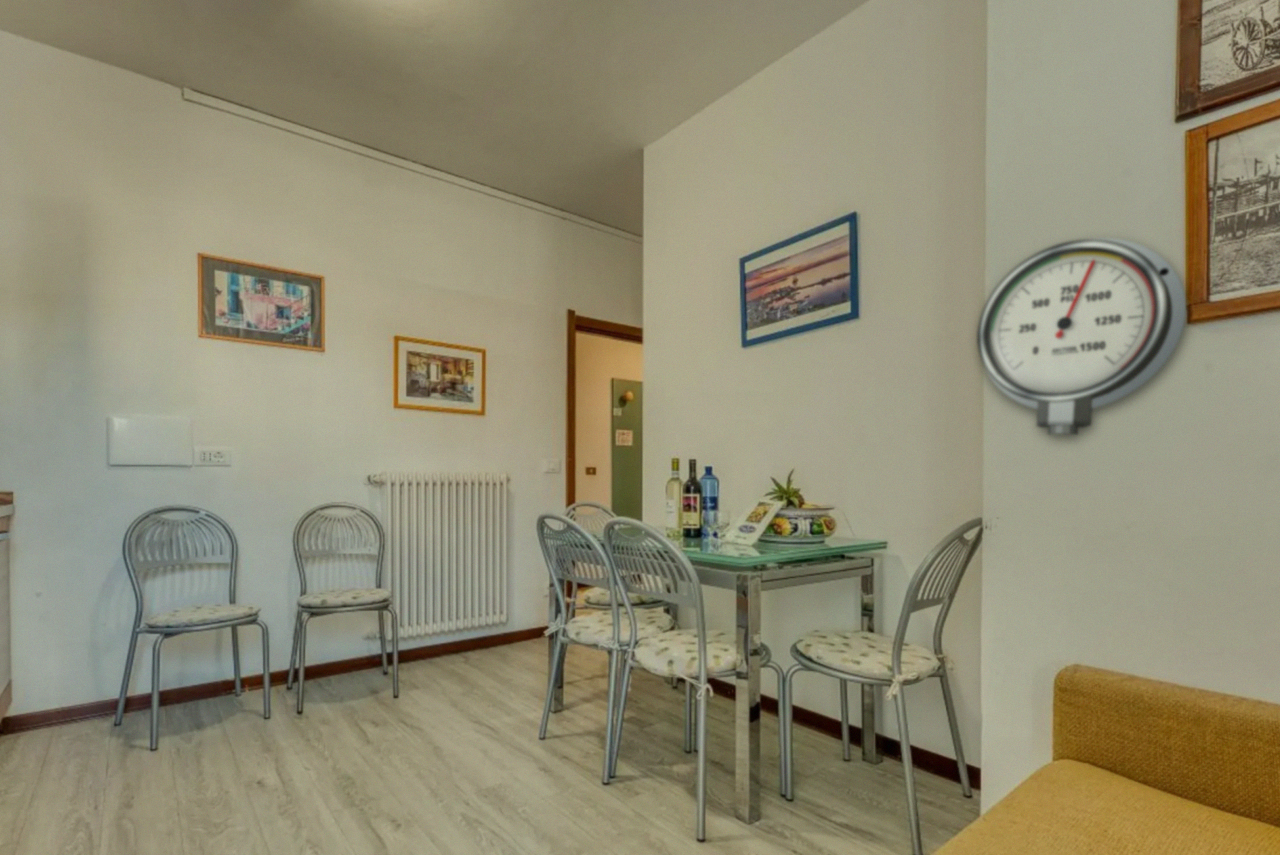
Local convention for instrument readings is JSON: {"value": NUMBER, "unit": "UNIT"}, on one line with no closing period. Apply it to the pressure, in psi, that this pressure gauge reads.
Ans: {"value": 850, "unit": "psi"}
